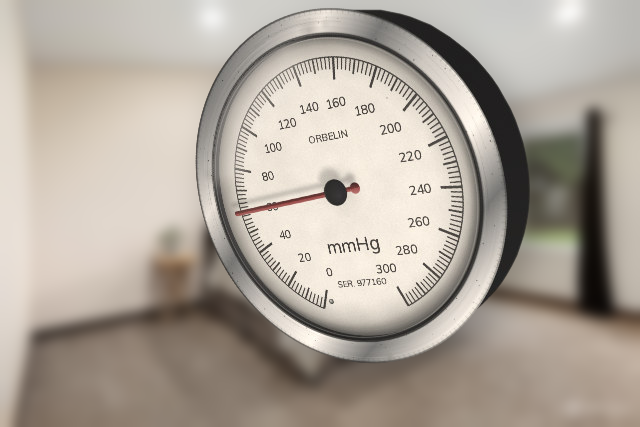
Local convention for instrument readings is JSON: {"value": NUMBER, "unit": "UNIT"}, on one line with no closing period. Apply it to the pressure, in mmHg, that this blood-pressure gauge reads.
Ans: {"value": 60, "unit": "mmHg"}
